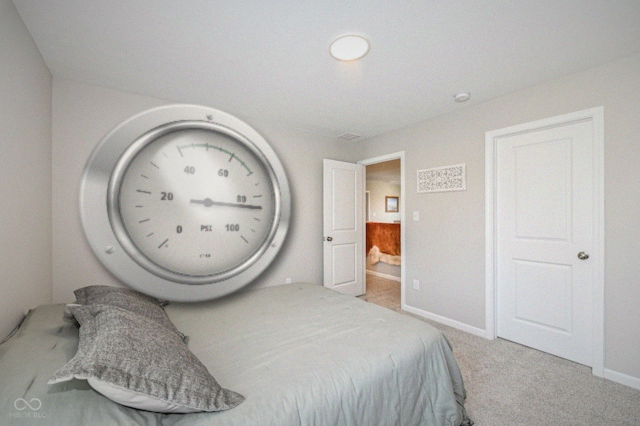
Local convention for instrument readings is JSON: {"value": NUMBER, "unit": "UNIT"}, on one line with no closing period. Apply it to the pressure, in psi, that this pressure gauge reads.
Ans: {"value": 85, "unit": "psi"}
